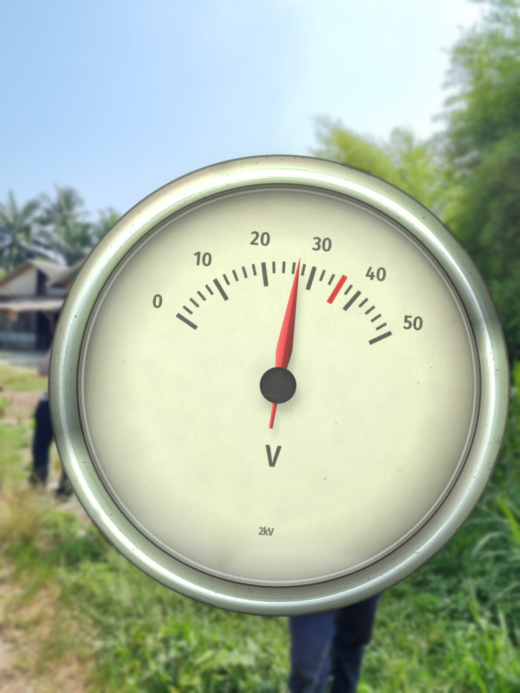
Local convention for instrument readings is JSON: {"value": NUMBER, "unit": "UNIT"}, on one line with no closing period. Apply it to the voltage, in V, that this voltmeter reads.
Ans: {"value": 27, "unit": "V"}
